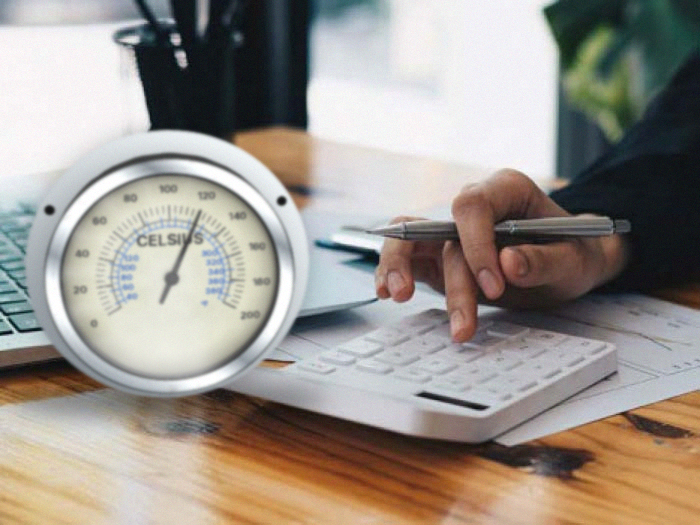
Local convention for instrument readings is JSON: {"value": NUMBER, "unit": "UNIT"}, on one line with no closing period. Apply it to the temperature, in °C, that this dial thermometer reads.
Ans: {"value": 120, "unit": "°C"}
